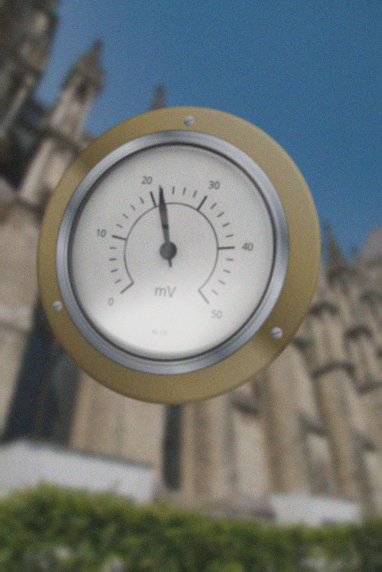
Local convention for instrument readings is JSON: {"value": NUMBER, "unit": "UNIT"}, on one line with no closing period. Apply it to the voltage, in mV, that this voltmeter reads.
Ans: {"value": 22, "unit": "mV"}
